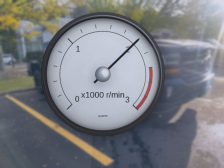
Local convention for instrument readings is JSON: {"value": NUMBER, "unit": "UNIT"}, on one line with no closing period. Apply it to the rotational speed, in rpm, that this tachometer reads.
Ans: {"value": 2000, "unit": "rpm"}
